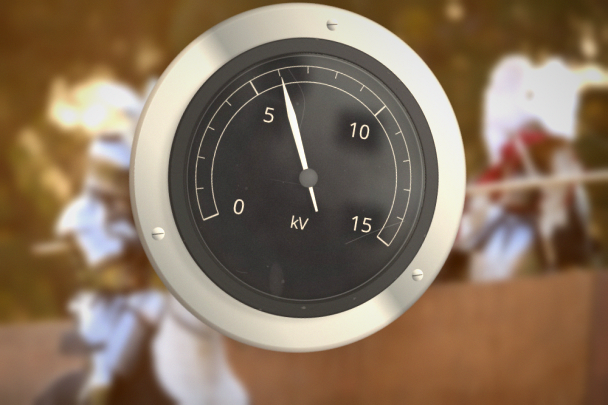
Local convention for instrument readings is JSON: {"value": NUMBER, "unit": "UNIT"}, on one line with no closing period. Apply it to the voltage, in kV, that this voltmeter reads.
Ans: {"value": 6, "unit": "kV"}
